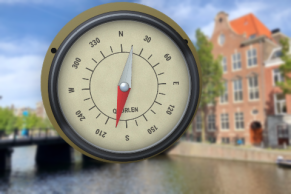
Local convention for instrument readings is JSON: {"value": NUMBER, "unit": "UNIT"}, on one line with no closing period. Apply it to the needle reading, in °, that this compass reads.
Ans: {"value": 195, "unit": "°"}
